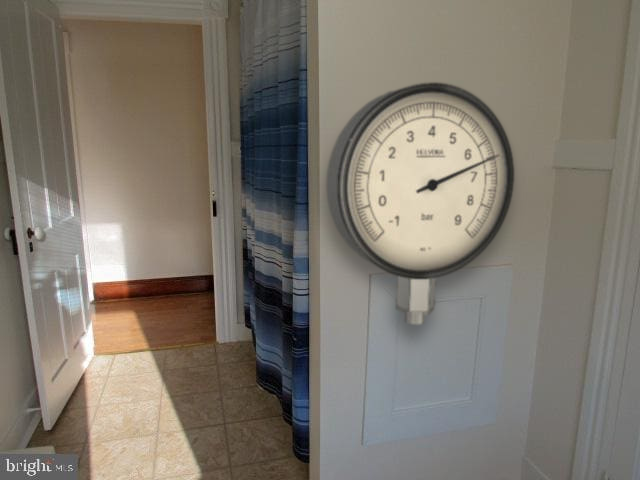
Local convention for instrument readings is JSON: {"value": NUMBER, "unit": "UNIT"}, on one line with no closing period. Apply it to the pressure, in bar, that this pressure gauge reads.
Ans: {"value": 6.5, "unit": "bar"}
